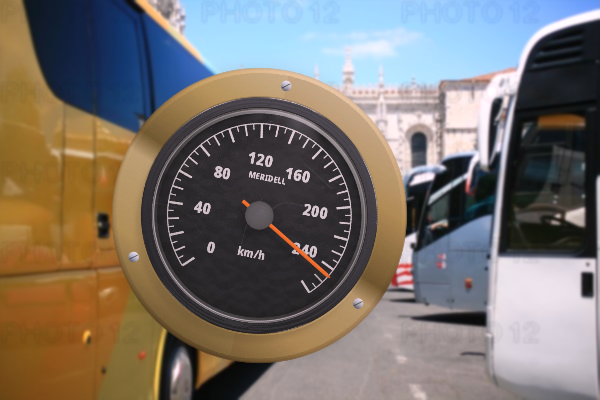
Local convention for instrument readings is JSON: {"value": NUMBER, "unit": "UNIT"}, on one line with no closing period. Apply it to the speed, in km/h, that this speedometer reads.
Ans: {"value": 245, "unit": "km/h"}
